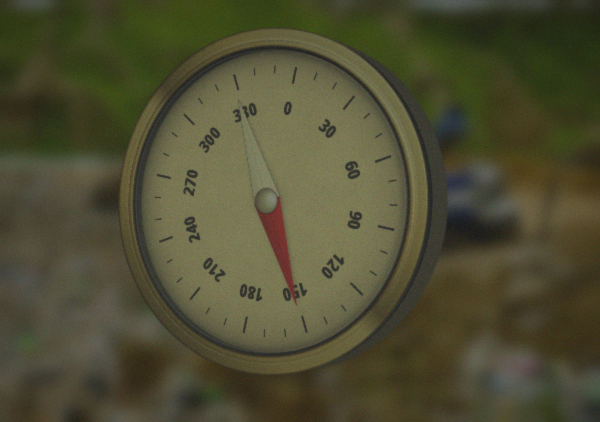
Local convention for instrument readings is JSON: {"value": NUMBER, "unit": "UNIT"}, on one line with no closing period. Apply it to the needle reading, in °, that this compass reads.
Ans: {"value": 150, "unit": "°"}
